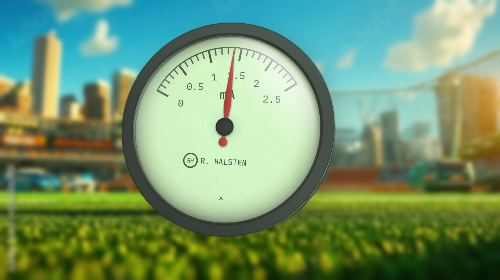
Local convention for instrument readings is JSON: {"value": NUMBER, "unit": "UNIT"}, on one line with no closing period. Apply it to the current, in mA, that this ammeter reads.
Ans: {"value": 1.4, "unit": "mA"}
